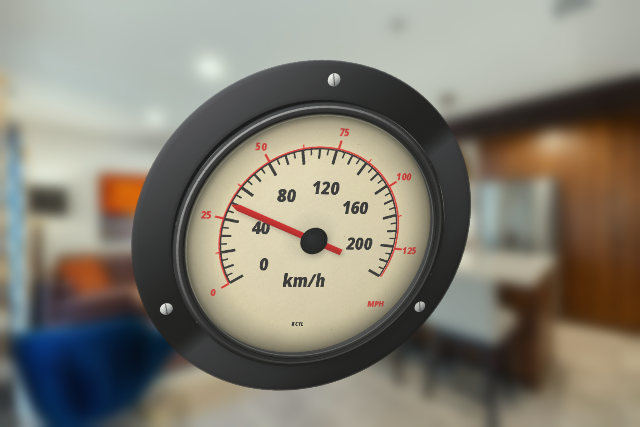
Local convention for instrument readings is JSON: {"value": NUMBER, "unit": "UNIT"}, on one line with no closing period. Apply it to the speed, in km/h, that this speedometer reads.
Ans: {"value": 50, "unit": "km/h"}
